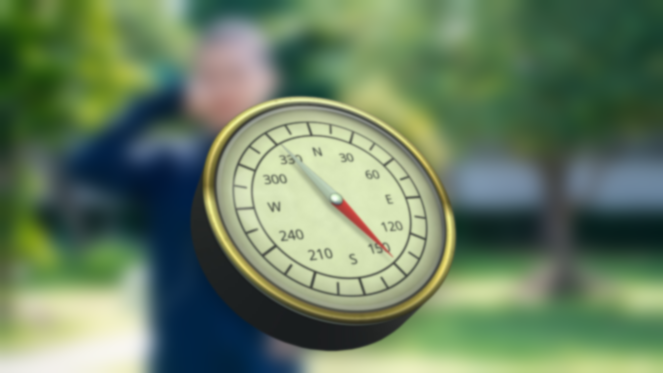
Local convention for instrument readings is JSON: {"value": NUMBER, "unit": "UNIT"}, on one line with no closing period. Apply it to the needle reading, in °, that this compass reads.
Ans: {"value": 150, "unit": "°"}
